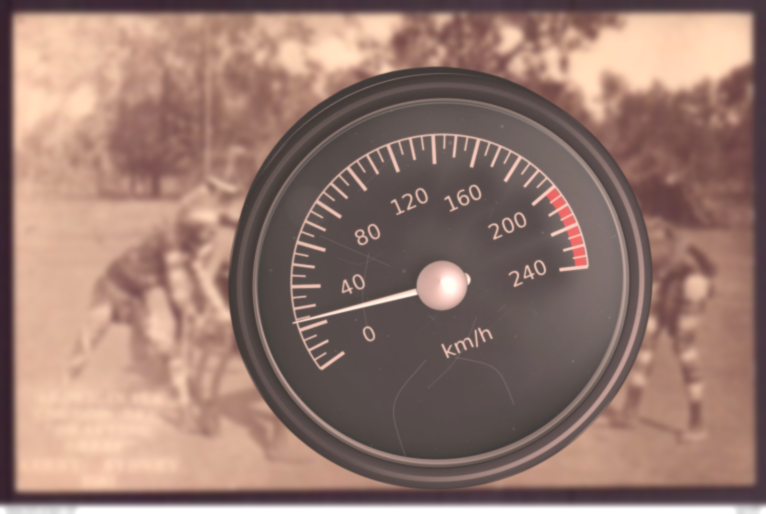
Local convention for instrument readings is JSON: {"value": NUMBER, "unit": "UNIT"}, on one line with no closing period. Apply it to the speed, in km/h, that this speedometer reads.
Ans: {"value": 25, "unit": "km/h"}
